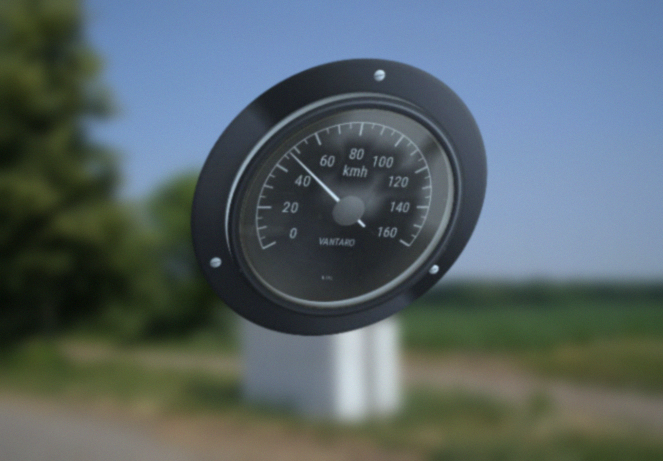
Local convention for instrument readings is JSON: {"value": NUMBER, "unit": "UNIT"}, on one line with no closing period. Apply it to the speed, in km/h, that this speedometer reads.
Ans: {"value": 47.5, "unit": "km/h"}
